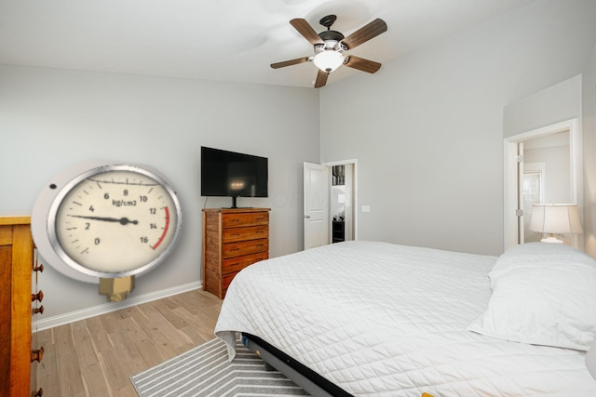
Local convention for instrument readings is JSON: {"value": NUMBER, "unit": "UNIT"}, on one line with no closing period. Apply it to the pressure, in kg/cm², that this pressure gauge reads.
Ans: {"value": 3, "unit": "kg/cm²"}
